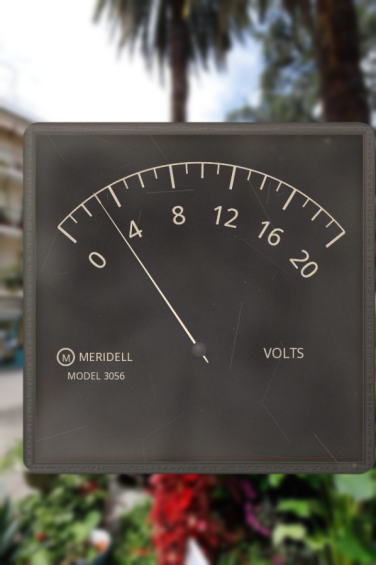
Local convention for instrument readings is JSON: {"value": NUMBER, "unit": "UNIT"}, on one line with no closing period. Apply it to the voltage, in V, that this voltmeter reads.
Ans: {"value": 3, "unit": "V"}
